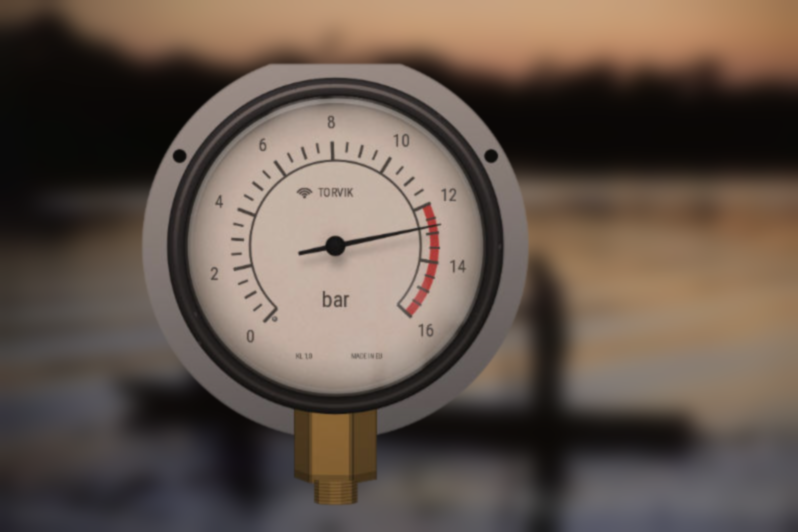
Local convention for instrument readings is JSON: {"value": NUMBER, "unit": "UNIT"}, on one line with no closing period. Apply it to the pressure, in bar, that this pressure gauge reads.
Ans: {"value": 12.75, "unit": "bar"}
